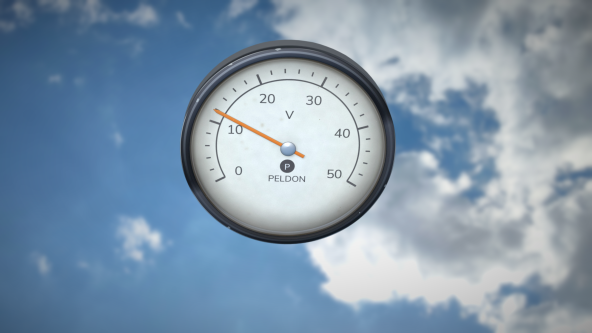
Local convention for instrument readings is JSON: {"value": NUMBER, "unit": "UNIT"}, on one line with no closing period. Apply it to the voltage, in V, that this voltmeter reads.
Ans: {"value": 12, "unit": "V"}
